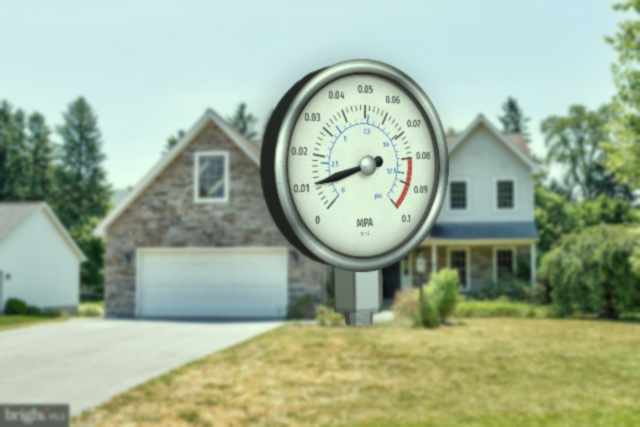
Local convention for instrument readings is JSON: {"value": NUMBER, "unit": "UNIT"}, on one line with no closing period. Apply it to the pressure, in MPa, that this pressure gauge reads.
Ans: {"value": 0.01, "unit": "MPa"}
